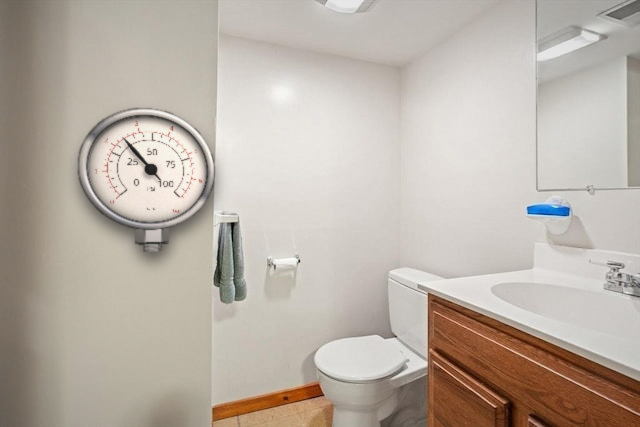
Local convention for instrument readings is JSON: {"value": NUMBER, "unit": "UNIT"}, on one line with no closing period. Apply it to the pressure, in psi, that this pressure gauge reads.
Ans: {"value": 35, "unit": "psi"}
